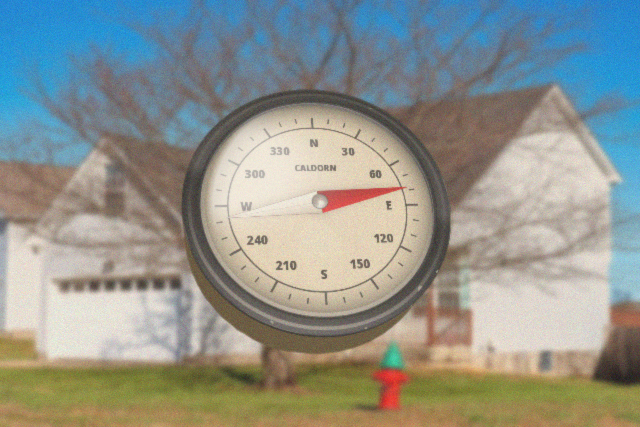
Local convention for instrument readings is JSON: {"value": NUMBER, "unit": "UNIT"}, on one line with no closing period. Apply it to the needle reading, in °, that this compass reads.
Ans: {"value": 80, "unit": "°"}
